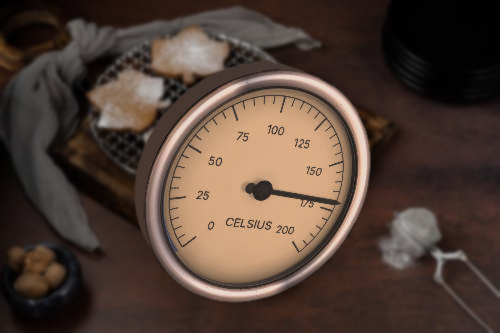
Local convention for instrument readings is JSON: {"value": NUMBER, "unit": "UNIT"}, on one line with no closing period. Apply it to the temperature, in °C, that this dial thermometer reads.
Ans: {"value": 170, "unit": "°C"}
